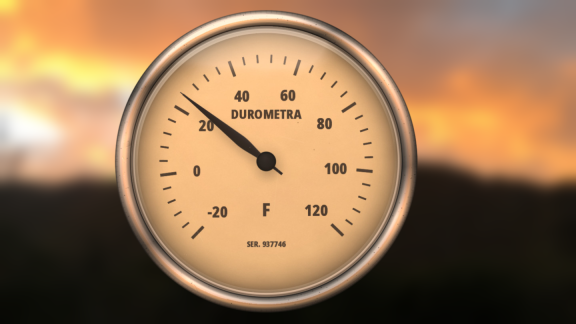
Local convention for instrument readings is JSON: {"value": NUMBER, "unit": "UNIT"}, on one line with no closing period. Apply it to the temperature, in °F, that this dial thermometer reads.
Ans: {"value": 24, "unit": "°F"}
